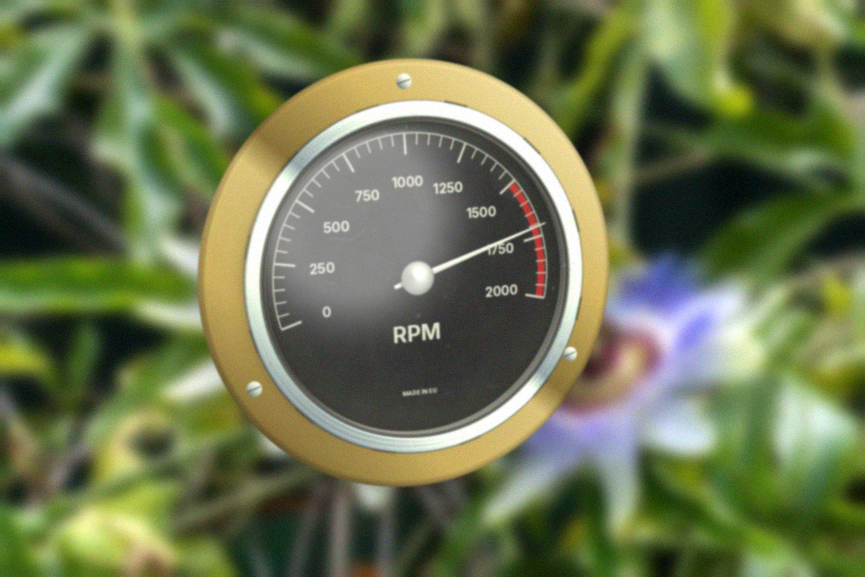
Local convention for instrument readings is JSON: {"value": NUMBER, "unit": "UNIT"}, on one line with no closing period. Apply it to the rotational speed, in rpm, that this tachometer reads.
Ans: {"value": 1700, "unit": "rpm"}
